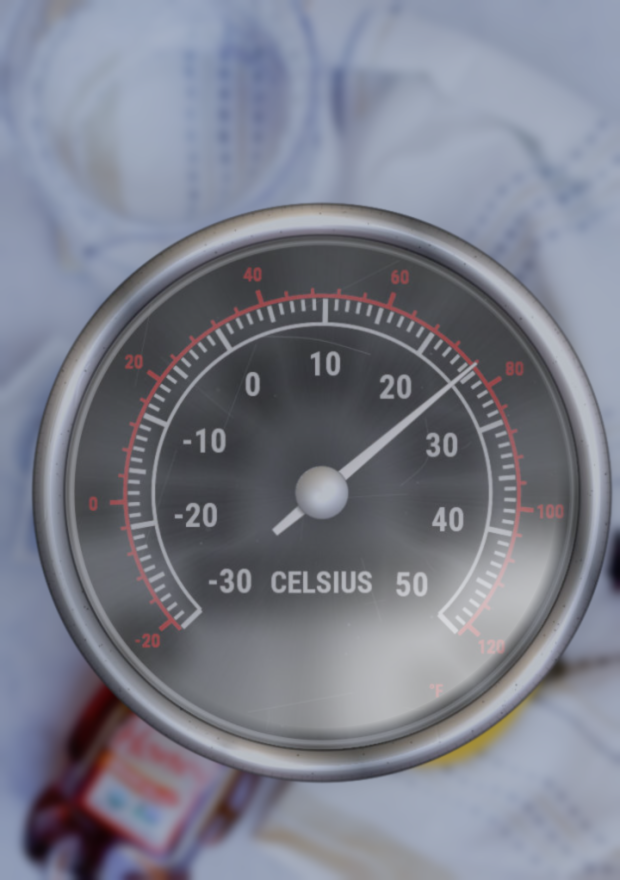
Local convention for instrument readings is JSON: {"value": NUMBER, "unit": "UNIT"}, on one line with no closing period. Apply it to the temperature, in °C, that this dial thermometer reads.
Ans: {"value": 24.5, "unit": "°C"}
